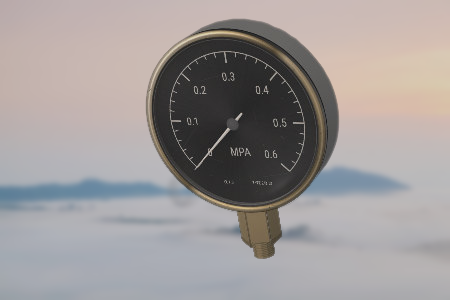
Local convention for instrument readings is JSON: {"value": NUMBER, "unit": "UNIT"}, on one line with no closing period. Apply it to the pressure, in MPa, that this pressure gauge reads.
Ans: {"value": 0, "unit": "MPa"}
